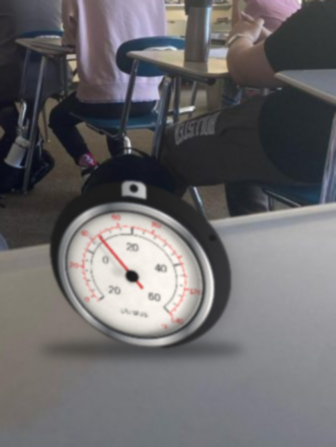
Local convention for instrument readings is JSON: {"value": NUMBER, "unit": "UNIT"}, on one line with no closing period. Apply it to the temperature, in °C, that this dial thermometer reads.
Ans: {"value": 8, "unit": "°C"}
